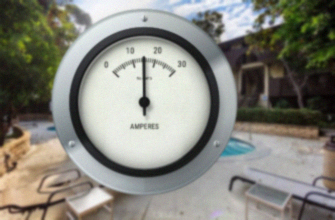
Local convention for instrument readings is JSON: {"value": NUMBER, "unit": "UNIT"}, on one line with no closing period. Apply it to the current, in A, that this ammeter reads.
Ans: {"value": 15, "unit": "A"}
